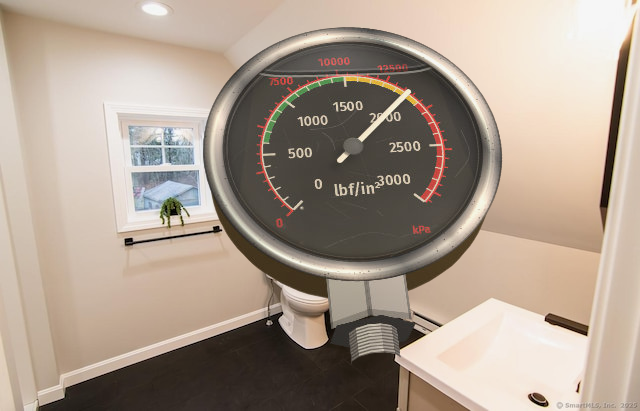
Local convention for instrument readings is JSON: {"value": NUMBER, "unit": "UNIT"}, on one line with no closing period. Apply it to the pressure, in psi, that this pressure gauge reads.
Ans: {"value": 2000, "unit": "psi"}
